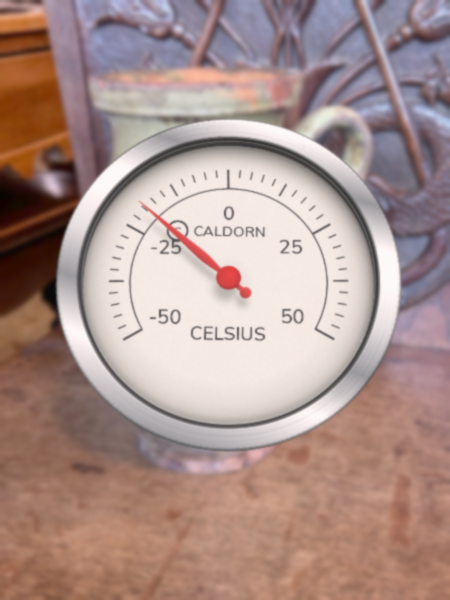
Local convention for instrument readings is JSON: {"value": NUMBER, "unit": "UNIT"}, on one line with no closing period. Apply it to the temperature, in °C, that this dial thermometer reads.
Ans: {"value": -20, "unit": "°C"}
